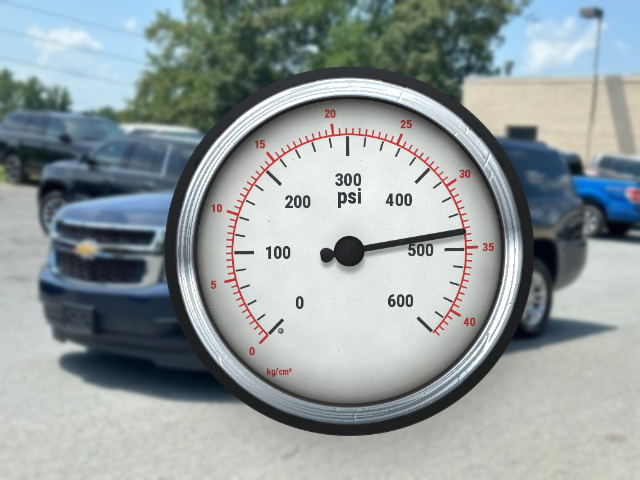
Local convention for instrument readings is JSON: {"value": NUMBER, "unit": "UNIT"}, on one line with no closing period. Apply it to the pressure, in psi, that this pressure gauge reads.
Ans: {"value": 480, "unit": "psi"}
